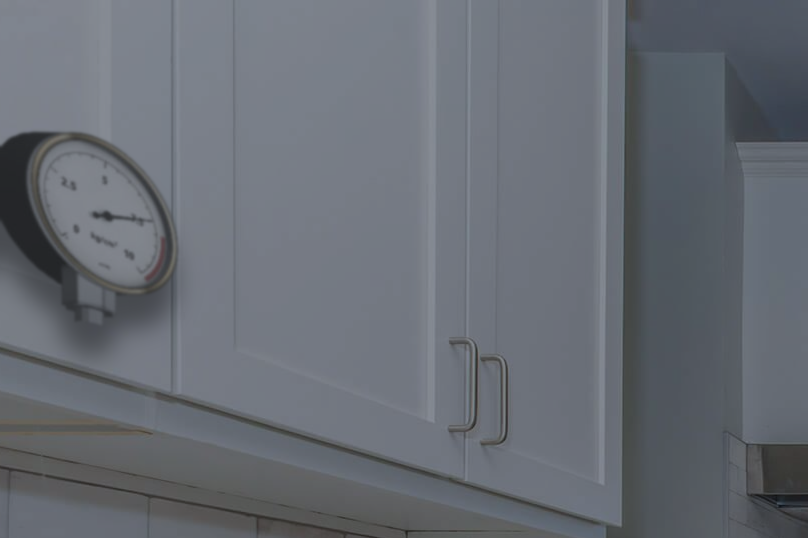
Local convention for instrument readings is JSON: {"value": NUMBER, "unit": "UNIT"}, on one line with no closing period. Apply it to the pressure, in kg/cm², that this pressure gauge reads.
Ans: {"value": 7.5, "unit": "kg/cm²"}
